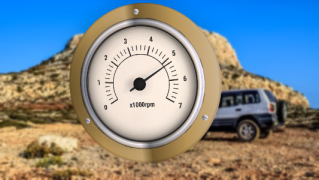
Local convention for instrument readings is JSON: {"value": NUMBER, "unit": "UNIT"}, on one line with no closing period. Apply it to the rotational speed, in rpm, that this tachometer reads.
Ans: {"value": 5200, "unit": "rpm"}
